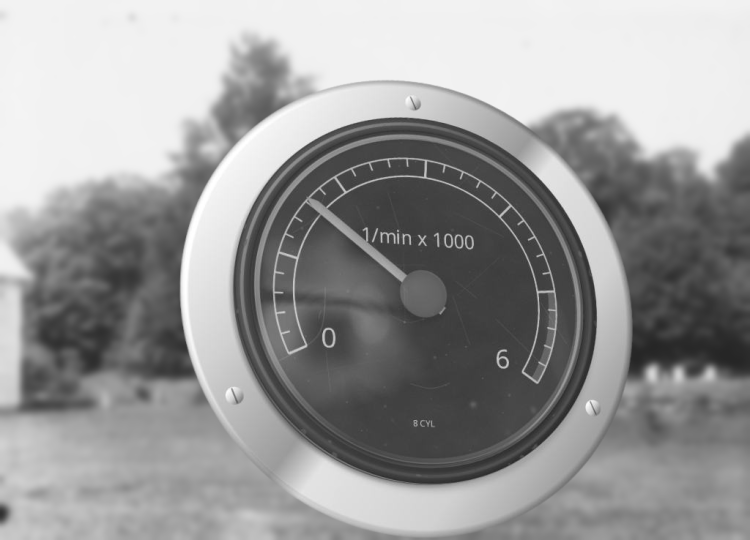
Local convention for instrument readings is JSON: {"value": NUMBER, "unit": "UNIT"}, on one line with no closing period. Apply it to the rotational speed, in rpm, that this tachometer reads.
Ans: {"value": 1600, "unit": "rpm"}
